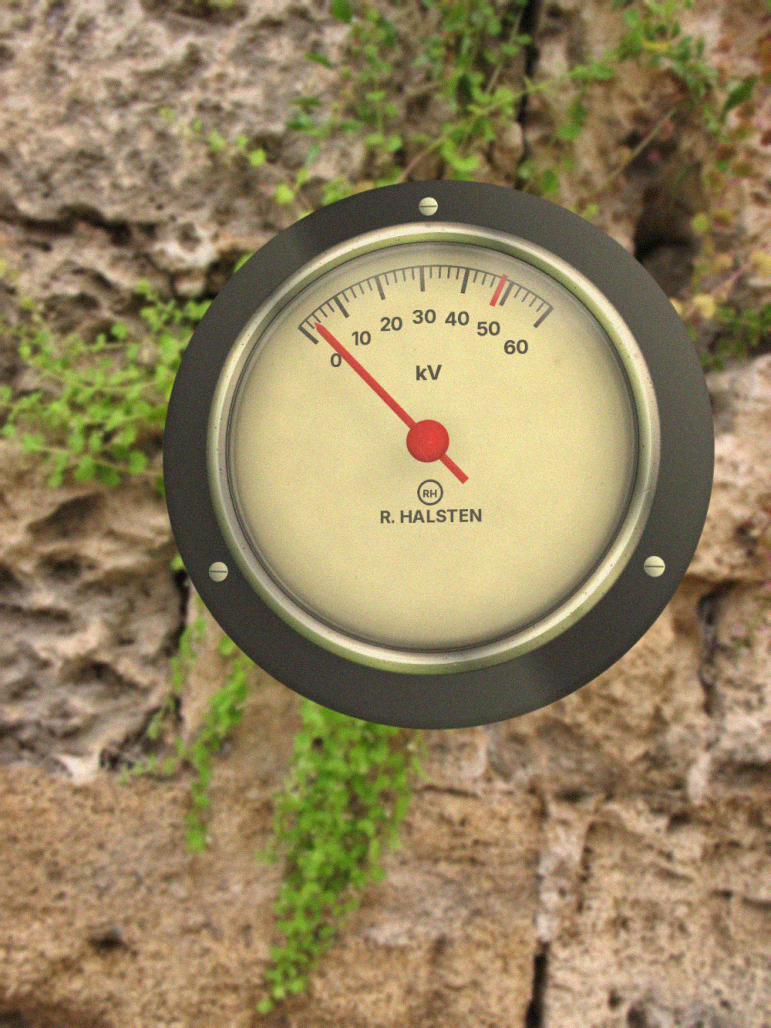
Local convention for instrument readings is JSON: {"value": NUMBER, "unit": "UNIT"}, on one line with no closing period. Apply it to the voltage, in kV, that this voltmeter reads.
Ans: {"value": 3, "unit": "kV"}
